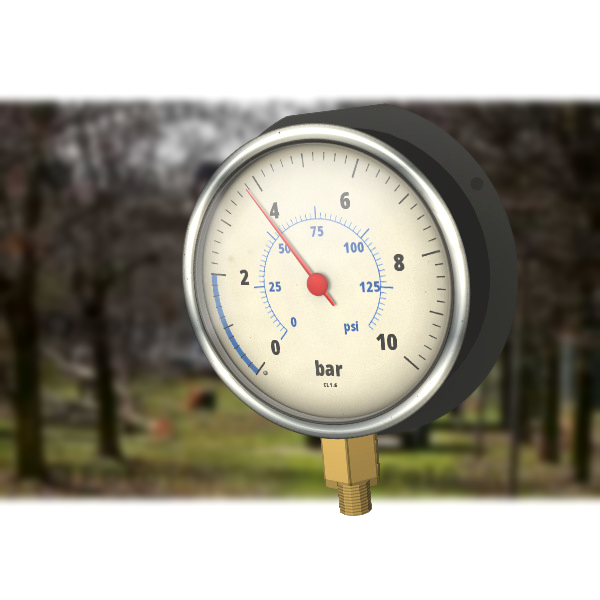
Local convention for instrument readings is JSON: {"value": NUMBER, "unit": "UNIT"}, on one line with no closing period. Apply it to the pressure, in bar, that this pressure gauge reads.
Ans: {"value": 3.8, "unit": "bar"}
